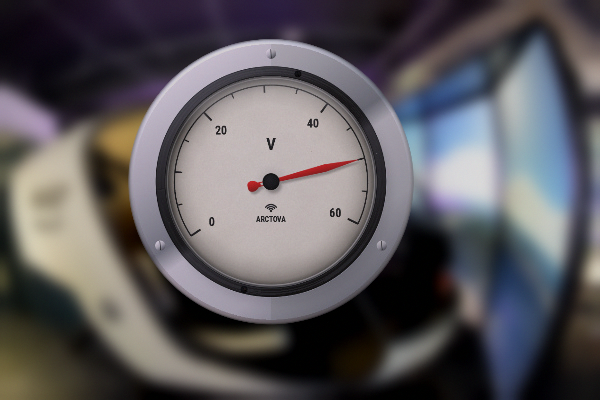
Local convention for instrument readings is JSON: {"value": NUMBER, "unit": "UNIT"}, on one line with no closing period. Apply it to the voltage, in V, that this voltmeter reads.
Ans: {"value": 50, "unit": "V"}
